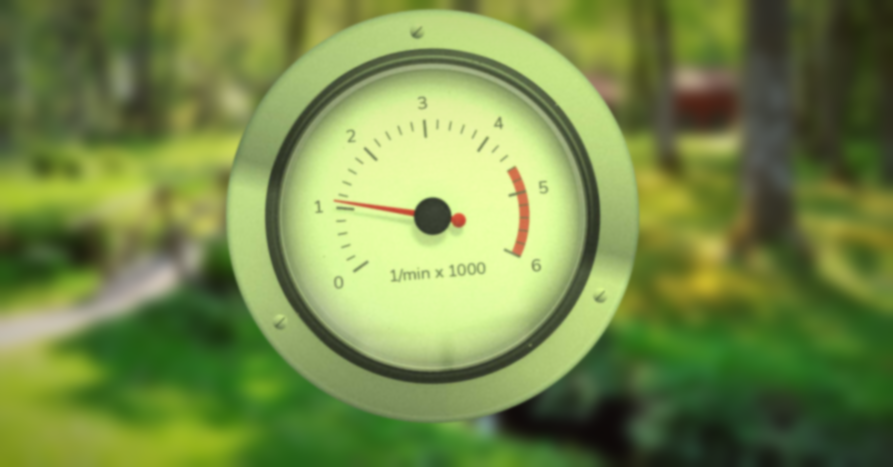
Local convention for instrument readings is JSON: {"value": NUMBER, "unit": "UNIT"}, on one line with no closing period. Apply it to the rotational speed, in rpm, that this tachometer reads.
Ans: {"value": 1100, "unit": "rpm"}
